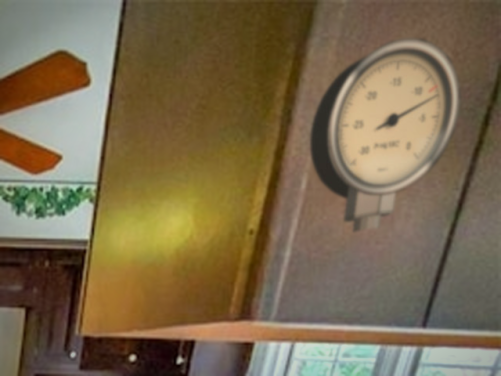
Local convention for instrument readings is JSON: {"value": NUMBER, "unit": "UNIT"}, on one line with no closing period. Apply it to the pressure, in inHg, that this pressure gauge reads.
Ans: {"value": -7.5, "unit": "inHg"}
